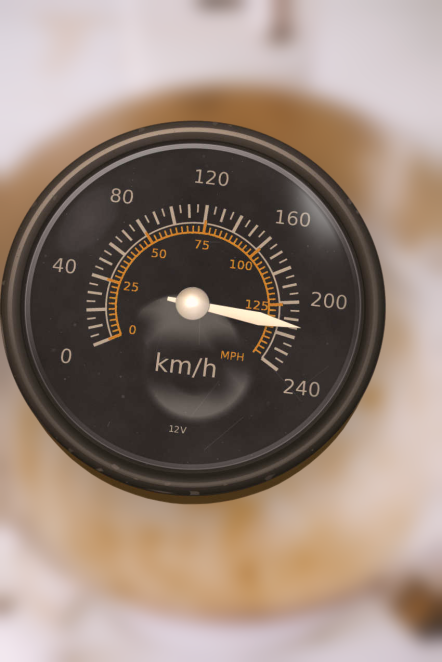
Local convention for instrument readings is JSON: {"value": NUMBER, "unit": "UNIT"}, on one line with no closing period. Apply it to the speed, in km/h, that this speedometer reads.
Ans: {"value": 215, "unit": "km/h"}
